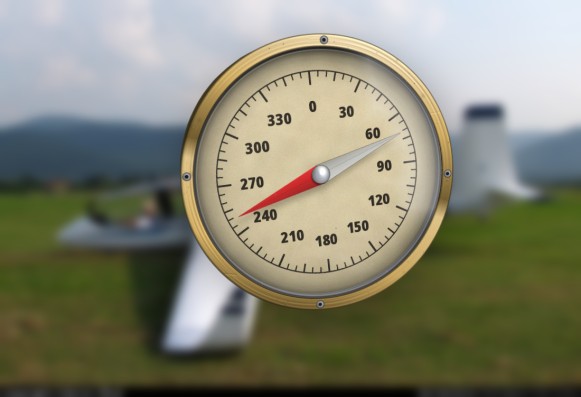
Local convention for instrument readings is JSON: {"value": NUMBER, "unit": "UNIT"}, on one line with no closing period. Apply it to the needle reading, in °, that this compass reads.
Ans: {"value": 250, "unit": "°"}
